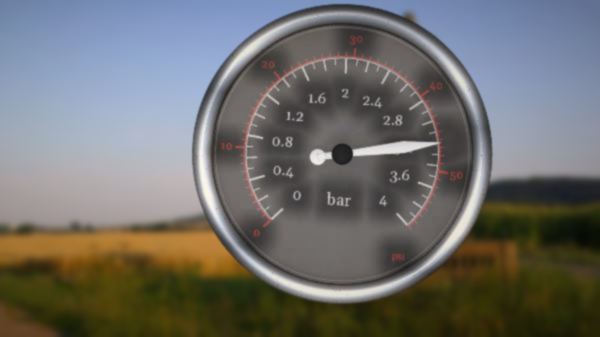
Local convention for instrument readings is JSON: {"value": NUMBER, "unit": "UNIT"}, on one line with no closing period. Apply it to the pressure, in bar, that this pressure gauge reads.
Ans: {"value": 3.2, "unit": "bar"}
